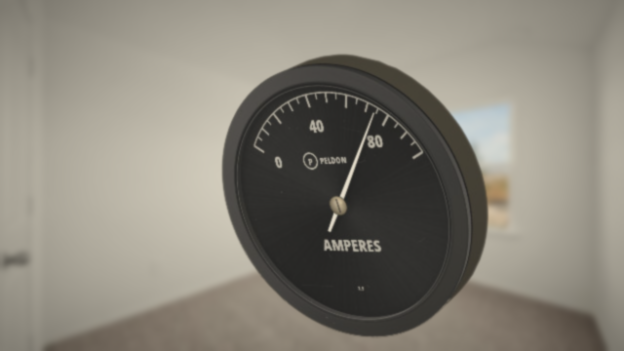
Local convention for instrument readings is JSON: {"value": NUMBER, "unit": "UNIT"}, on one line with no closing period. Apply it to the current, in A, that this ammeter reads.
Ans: {"value": 75, "unit": "A"}
